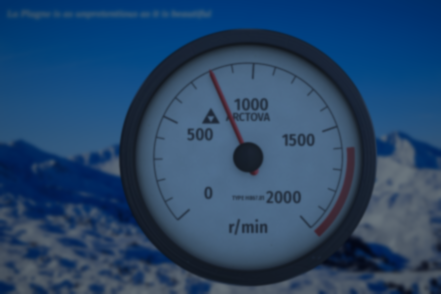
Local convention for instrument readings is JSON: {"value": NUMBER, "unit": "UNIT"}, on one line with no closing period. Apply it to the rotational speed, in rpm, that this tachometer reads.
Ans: {"value": 800, "unit": "rpm"}
